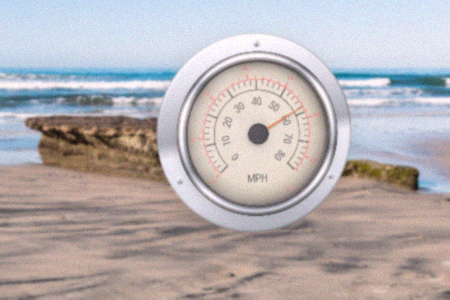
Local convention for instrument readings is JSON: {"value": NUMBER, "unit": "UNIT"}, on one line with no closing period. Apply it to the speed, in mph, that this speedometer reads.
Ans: {"value": 58, "unit": "mph"}
